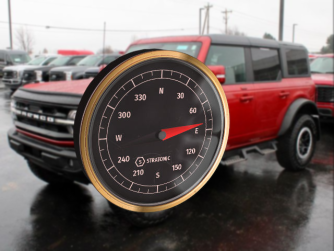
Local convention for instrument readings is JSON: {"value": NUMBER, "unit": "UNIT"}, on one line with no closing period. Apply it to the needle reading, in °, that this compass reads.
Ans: {"value": 80, "unit": "°"}
